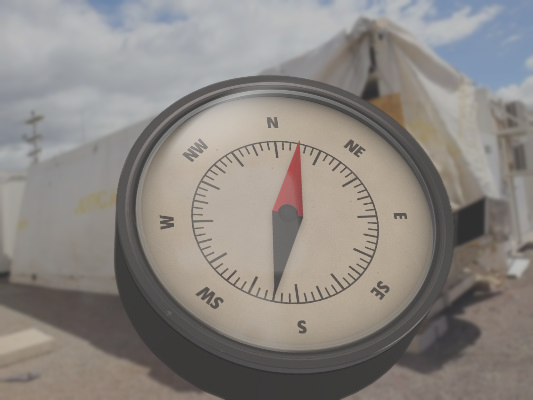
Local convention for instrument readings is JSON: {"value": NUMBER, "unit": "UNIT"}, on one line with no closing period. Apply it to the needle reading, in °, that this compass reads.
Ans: {"value": 15, "unit": "°"}
